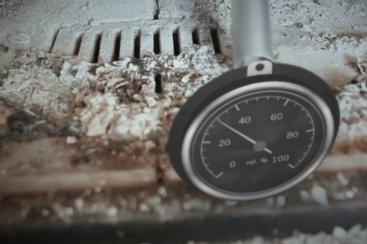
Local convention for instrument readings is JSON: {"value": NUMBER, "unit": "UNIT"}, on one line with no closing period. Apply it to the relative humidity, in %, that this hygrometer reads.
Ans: {"value": 32, "unit": "%"}
